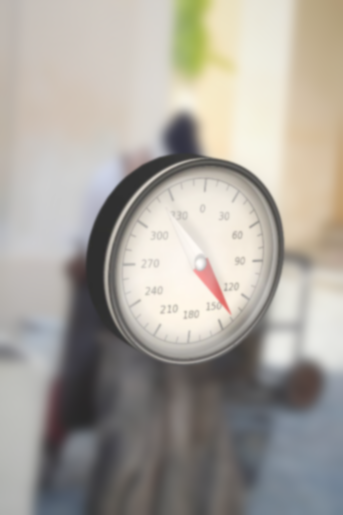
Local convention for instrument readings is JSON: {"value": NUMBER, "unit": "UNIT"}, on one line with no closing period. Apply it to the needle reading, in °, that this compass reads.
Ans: {"value": 140, "unit": "°"}
